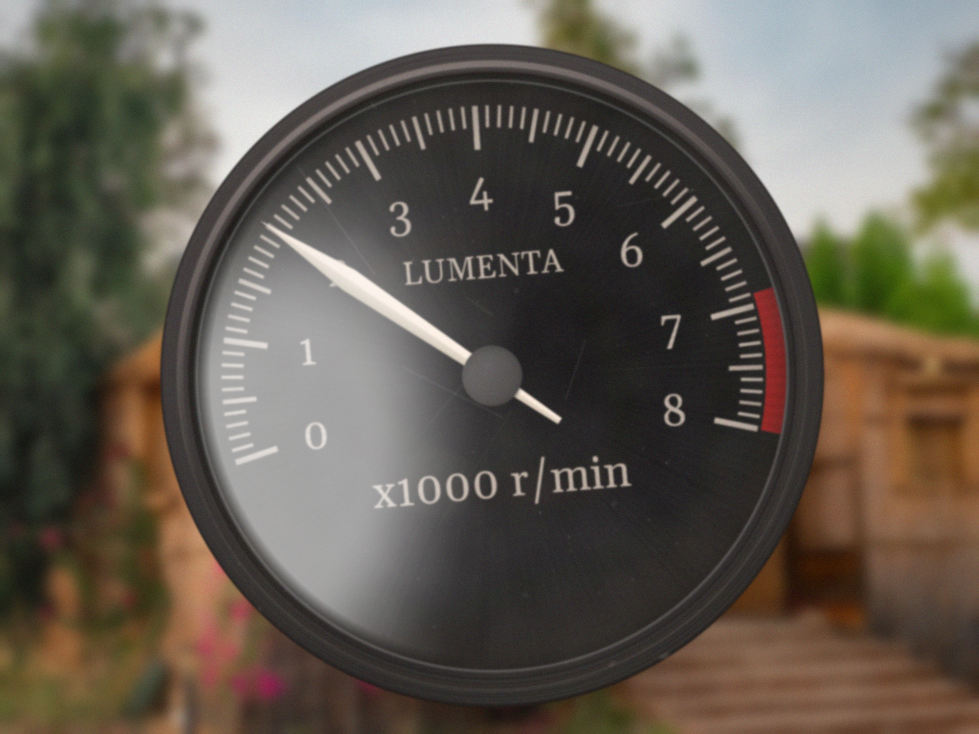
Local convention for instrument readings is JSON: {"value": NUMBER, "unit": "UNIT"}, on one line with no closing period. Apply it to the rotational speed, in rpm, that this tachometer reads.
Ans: {"value": 2000, "unit": "rpm"}
